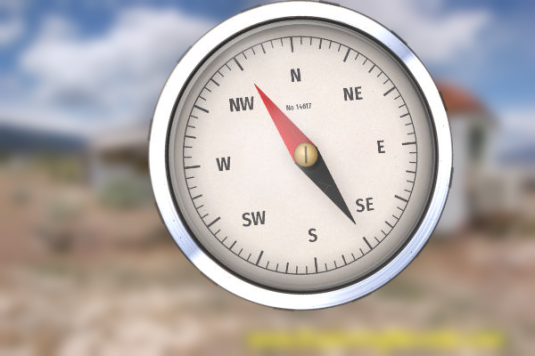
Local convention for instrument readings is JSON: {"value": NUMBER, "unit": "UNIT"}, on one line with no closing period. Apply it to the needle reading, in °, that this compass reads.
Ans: {"value": 330, "unit": "°"}
